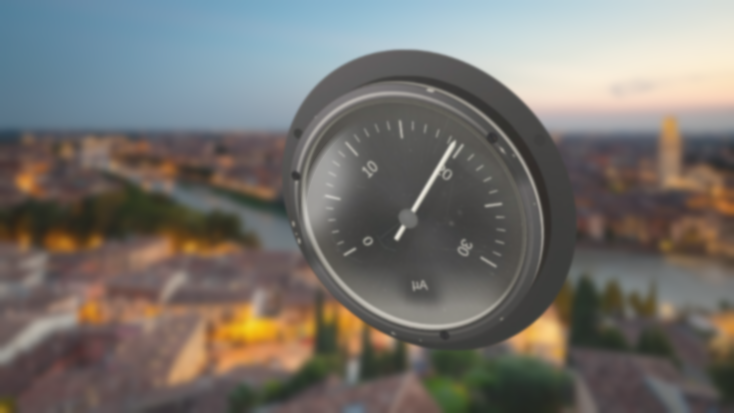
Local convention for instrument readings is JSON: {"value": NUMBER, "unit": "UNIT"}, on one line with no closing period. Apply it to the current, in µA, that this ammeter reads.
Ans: {"value": 19.5, "unit": "µA"}
